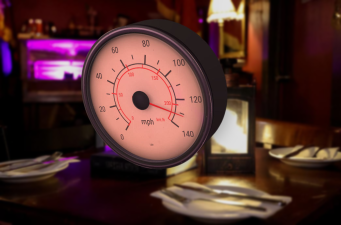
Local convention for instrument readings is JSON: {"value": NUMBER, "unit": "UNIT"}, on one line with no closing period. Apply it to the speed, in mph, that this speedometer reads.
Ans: {"value": 130, "unit": "mph"}
